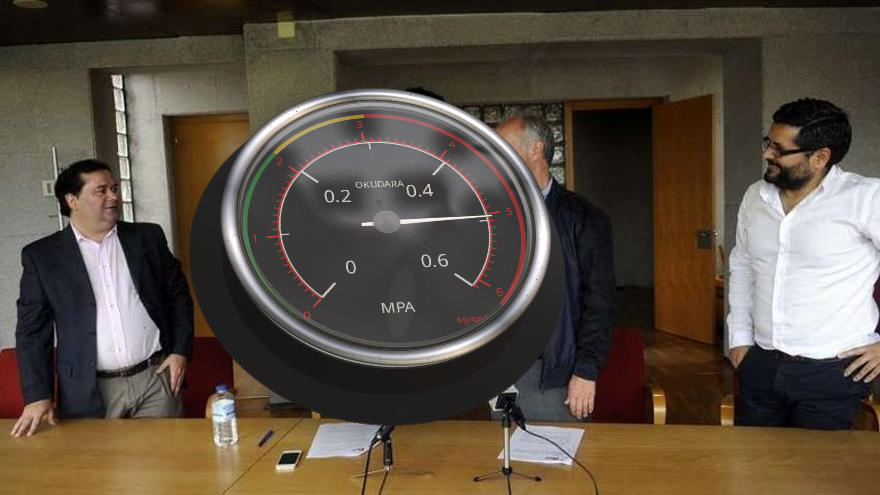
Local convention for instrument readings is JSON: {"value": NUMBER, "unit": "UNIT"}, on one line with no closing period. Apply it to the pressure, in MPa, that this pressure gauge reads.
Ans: {"value": 0.5, "unit": "MPa"}
